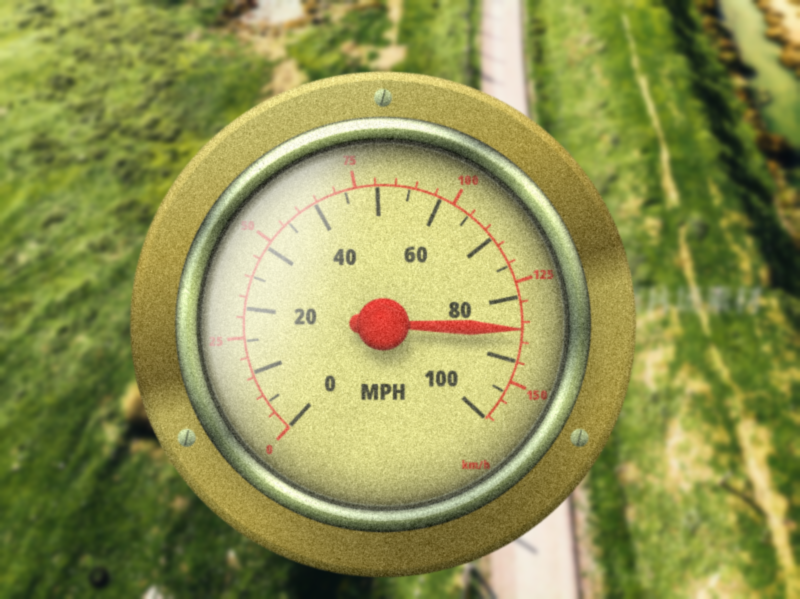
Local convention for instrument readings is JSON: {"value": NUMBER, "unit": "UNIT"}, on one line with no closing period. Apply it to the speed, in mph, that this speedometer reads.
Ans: {"value": 85, "unit": "mph"}
